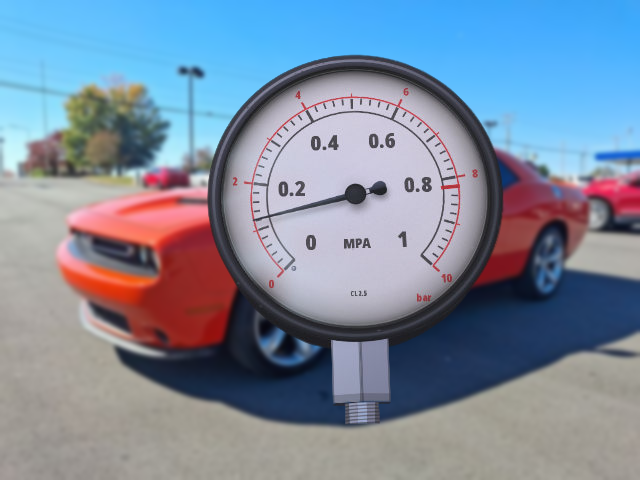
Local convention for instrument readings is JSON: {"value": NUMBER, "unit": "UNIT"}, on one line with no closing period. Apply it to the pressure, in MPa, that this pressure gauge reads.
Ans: {"value": 0.12, "unit": "MPa"}
